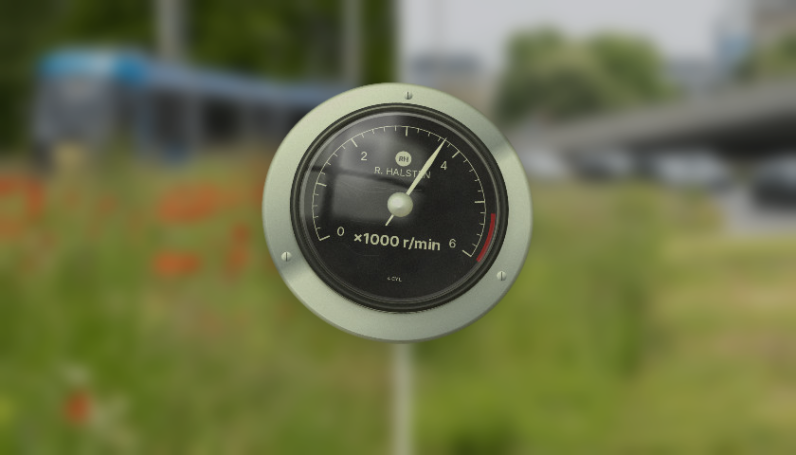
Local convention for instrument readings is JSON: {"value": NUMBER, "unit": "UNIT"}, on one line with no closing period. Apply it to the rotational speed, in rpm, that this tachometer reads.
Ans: {"value": 3700, "unit": "rpm"}
